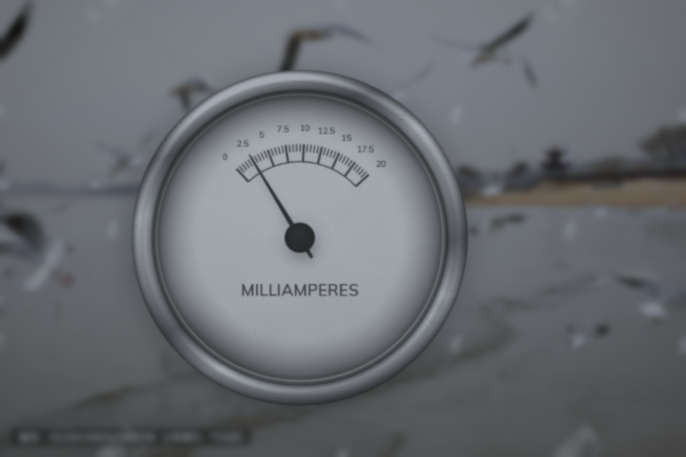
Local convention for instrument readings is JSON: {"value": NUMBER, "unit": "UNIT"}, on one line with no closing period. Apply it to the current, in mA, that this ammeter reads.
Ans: {"value": 2.5, "unit": "mA"}
